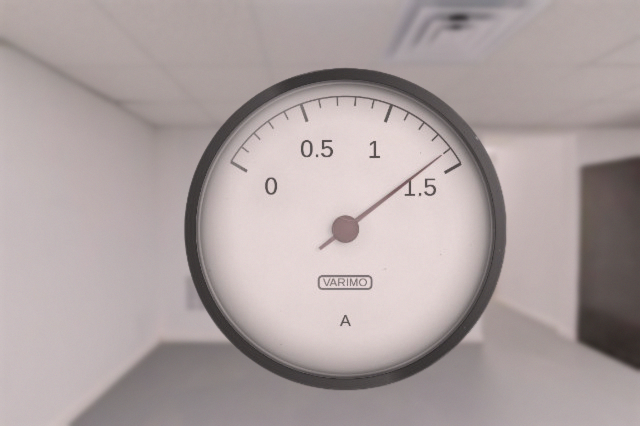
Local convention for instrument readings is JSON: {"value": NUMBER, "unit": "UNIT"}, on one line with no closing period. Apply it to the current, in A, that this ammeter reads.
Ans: {"value": 1.4, "unit": "A"}
